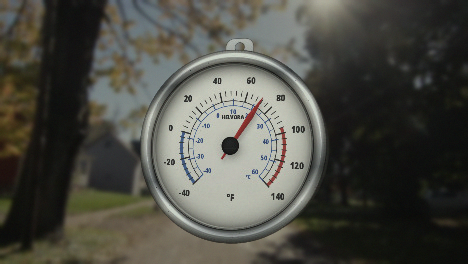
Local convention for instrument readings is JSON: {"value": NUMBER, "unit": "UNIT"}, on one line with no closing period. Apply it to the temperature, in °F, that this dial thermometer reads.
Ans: {"value": 72, "unit": "°F"}
